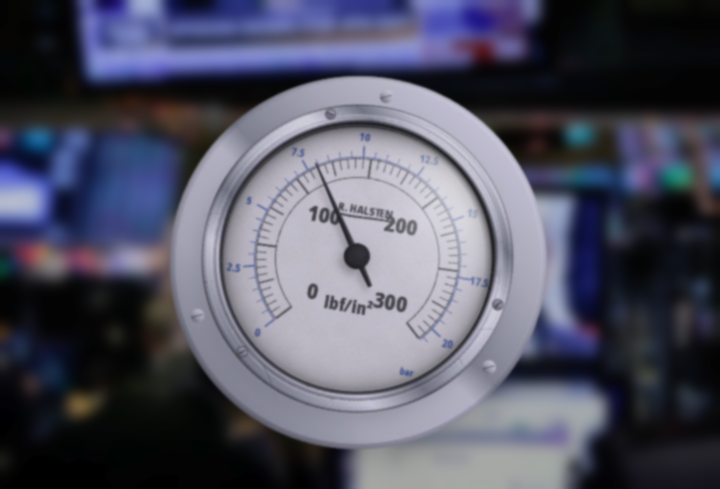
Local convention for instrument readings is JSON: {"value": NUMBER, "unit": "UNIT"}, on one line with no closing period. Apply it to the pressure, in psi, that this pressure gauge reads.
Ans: {"value": 115, "unit": "psi"}
